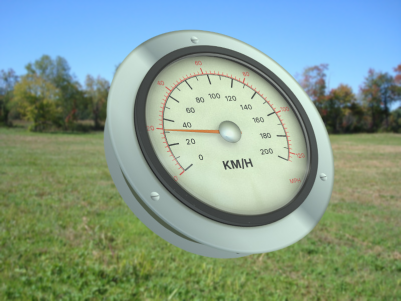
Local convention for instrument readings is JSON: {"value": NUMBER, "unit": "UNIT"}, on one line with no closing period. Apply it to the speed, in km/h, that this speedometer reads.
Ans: {"value": 30, "unit": "km/h"}
